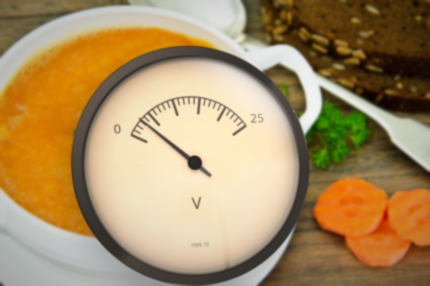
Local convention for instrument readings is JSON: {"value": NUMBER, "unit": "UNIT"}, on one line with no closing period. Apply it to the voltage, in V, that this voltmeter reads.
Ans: {"value": 3, "unit": "V"}
